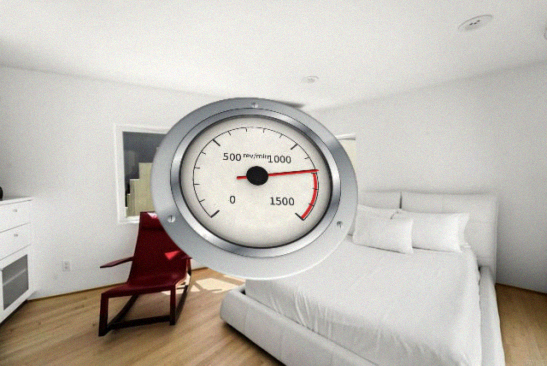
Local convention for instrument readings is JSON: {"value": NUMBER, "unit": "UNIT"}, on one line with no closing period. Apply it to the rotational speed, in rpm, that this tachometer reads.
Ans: {"value": 1200, "unit": "rpm"}
